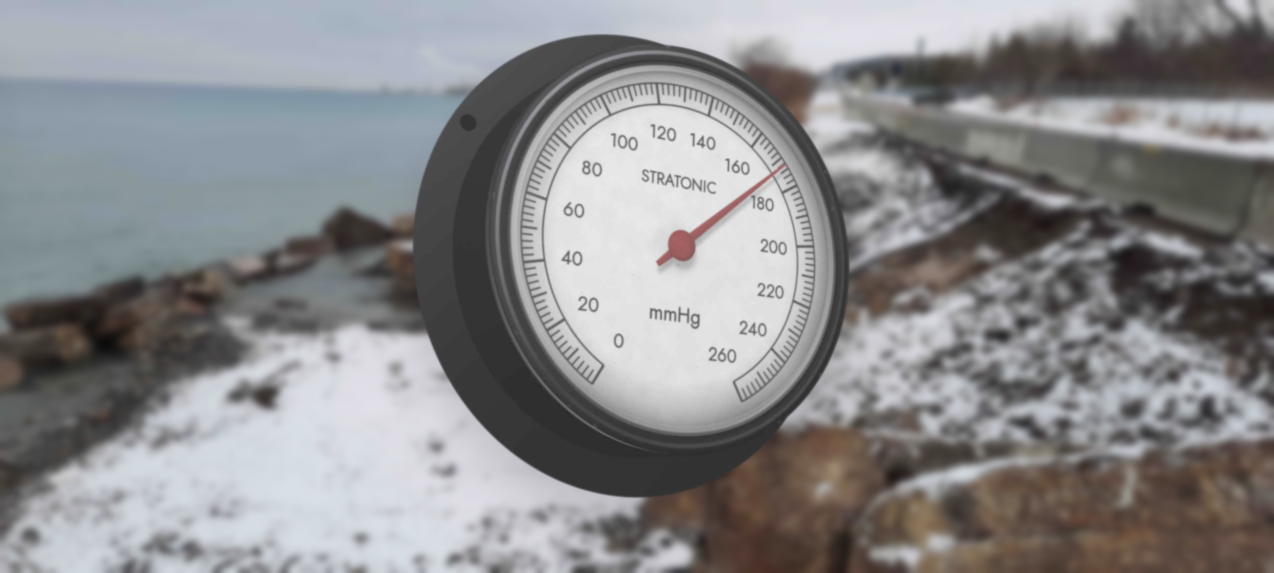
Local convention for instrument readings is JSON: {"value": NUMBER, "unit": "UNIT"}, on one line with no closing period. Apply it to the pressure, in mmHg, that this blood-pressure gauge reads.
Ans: {"value": 172, "unit": "mmHg"}
